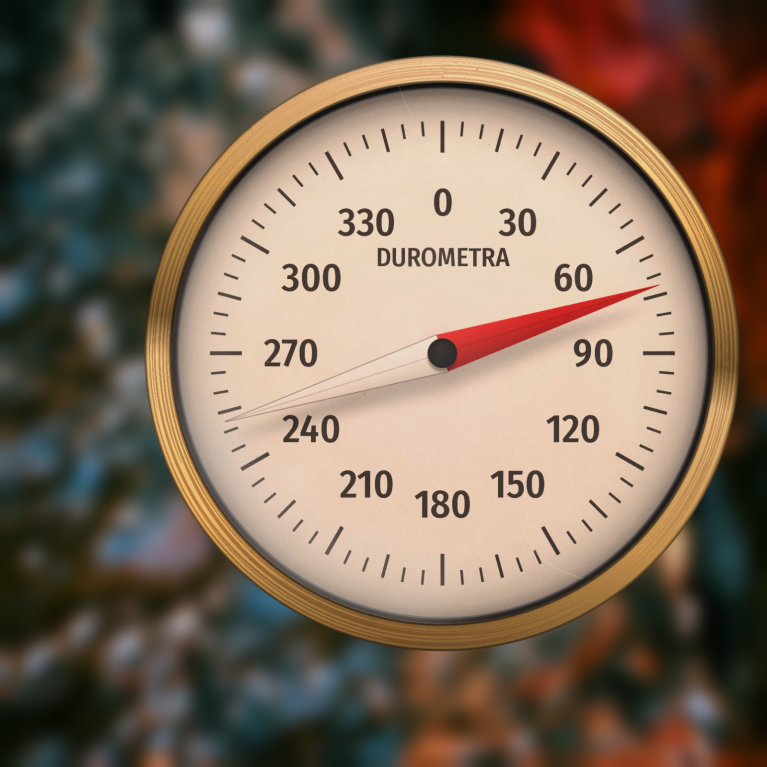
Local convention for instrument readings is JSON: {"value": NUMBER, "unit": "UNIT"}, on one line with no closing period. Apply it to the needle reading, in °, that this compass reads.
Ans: {"value": 72.5, "unit": "°"}
